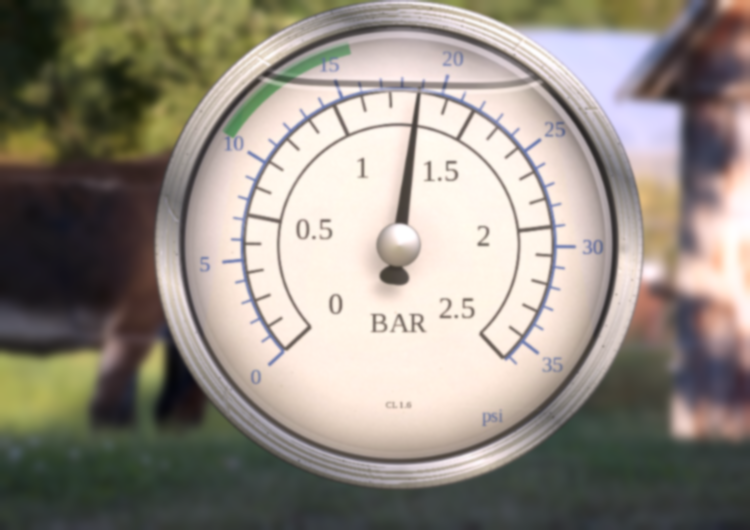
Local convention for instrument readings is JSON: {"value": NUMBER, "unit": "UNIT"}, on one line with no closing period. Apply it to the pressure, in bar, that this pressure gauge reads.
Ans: {"value": 1.3, "unit": "bar"}
